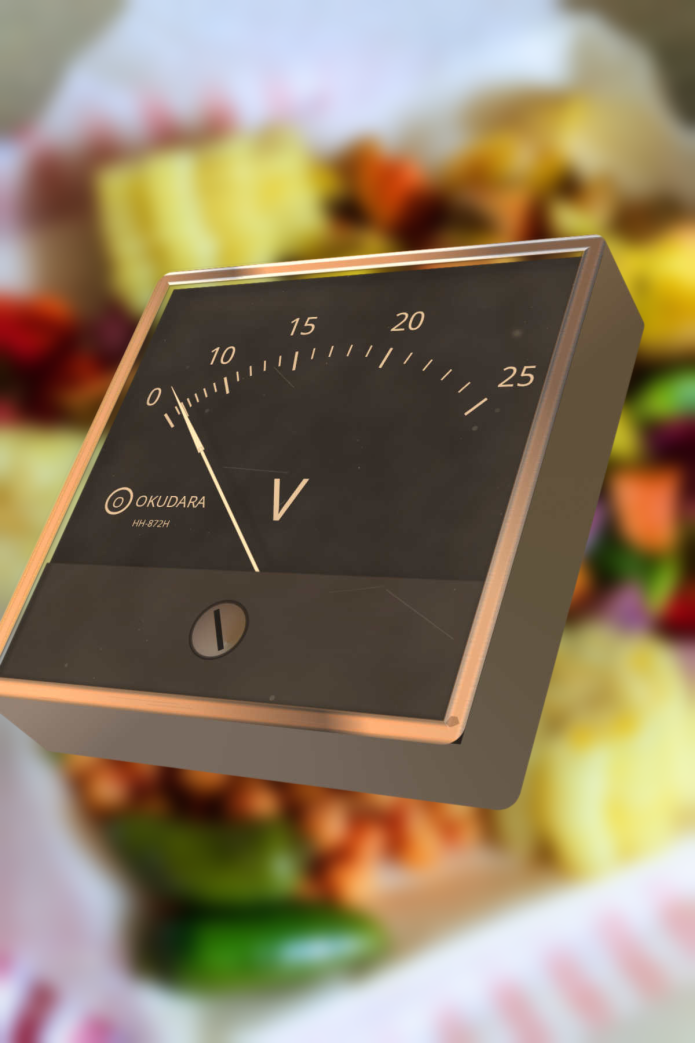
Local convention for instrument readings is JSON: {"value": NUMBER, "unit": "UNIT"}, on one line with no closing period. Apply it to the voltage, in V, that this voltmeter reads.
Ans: {"value": 5, "unit": "V"}
